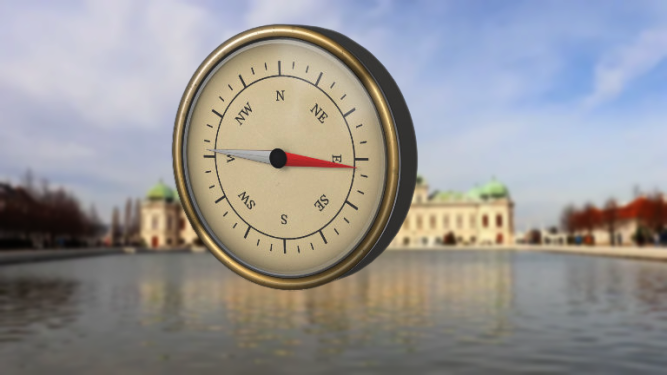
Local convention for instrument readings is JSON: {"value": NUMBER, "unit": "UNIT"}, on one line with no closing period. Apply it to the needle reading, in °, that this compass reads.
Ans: {"value": 95, "unit": "°"}
